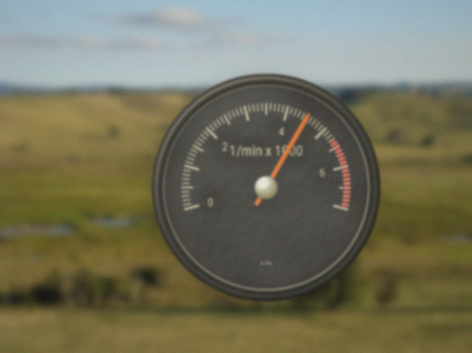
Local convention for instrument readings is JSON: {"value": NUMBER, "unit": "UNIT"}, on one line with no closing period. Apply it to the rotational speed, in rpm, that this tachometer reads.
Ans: {"value": 4500, "unit": "rpm"}
